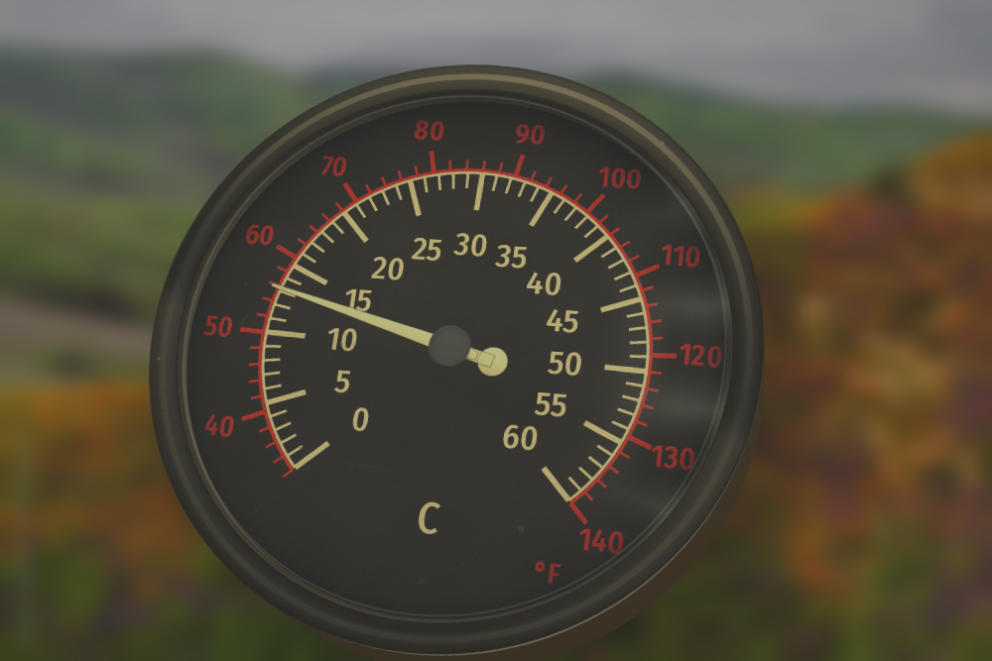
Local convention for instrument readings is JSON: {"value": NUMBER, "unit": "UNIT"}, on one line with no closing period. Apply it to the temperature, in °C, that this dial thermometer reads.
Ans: {"value": 13, "unit": "°C"}
